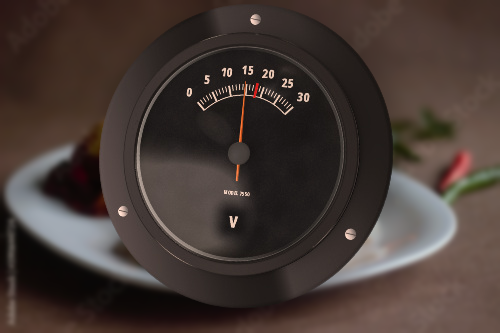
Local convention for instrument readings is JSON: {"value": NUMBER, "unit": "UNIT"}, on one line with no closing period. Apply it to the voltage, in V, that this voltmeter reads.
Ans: {"value": 15, "unit": "V"}
